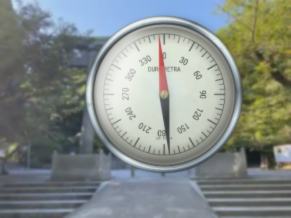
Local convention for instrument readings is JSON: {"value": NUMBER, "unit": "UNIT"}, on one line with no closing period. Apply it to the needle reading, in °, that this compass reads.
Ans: {"value": 355, "unit": "°"}
